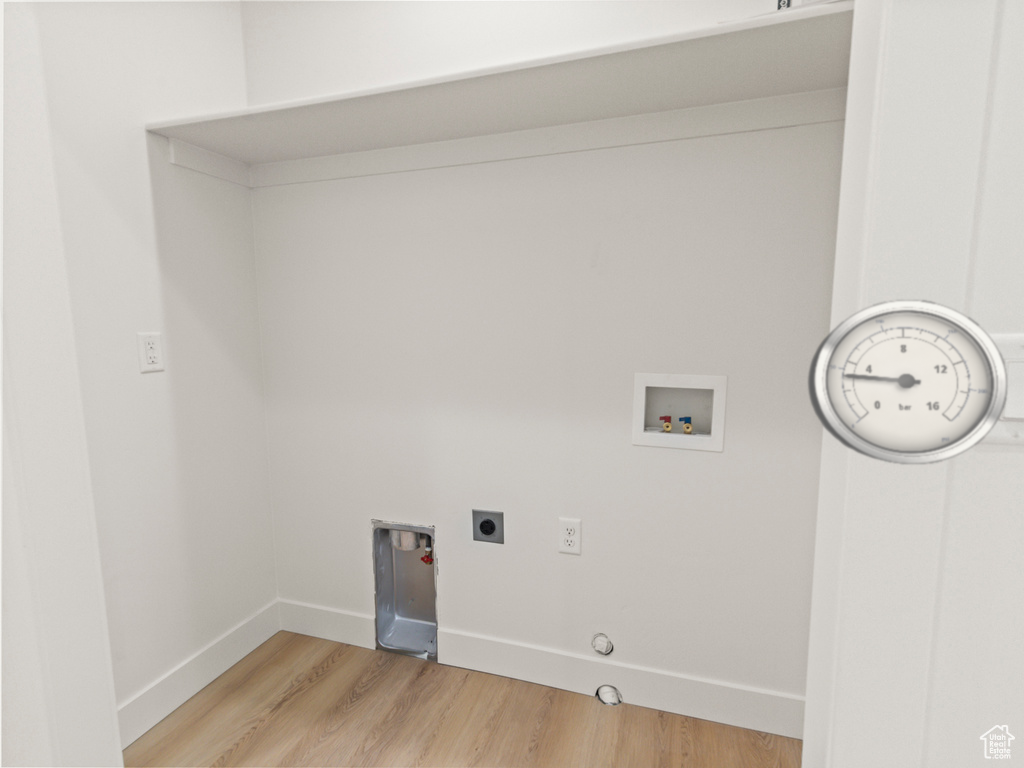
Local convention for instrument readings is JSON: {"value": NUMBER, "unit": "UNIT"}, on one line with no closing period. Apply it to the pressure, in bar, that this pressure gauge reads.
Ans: {"value": 3, "unit": "bar"}
